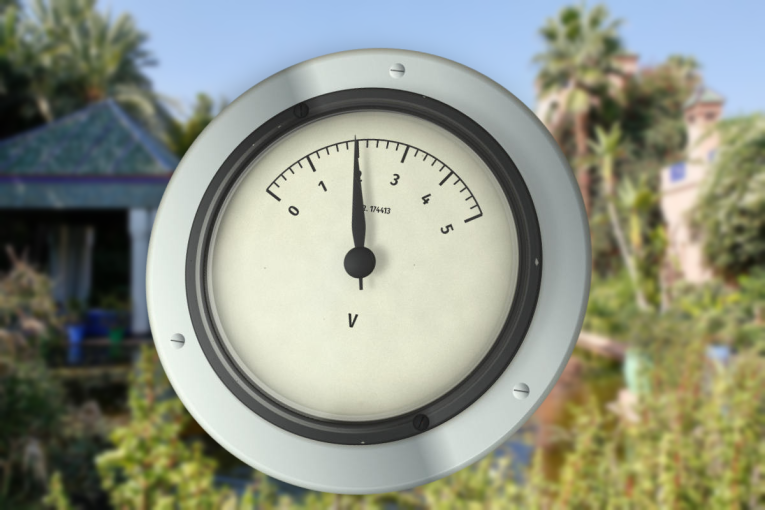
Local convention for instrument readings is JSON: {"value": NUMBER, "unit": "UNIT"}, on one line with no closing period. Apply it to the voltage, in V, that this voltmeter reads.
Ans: {"value": 2, "unit": "V"}
